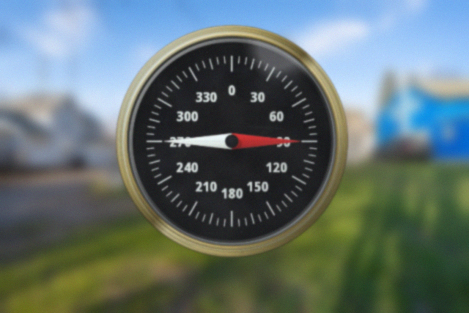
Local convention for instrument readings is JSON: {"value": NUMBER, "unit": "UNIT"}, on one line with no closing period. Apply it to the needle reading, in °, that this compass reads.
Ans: {"value": 90, "unit": "°"}
